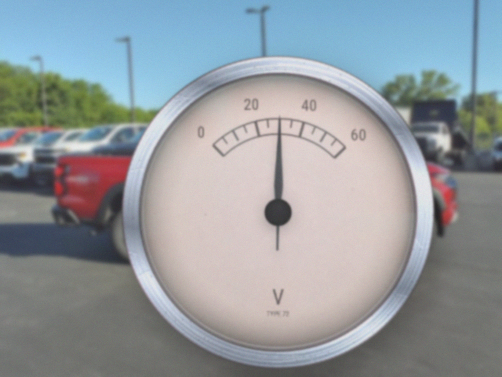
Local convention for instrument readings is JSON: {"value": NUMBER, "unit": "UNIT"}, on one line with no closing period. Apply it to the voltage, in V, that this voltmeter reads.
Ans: {"value": 30, "unit": "V"}
